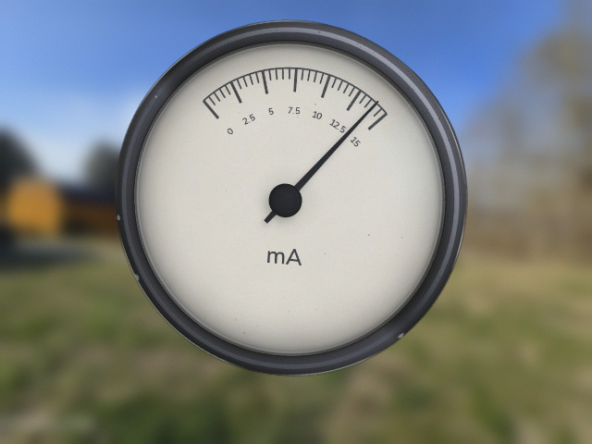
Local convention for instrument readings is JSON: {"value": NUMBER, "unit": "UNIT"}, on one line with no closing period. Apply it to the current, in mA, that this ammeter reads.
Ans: {"value": 14, "unit": "mA"}
